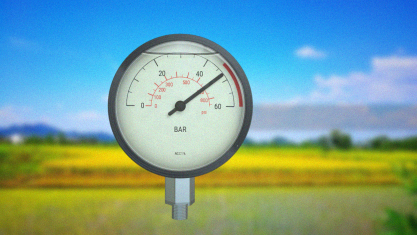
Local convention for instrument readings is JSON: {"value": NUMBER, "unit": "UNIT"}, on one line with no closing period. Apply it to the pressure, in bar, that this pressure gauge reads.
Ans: {"value": 47.5, "unit": "bar"}
